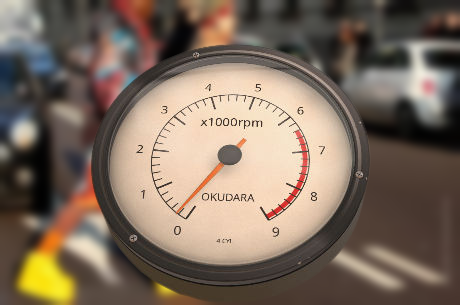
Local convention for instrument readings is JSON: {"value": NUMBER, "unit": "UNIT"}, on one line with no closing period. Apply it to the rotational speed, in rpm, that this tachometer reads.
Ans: {"value": 200, "unit": "rpm"}
